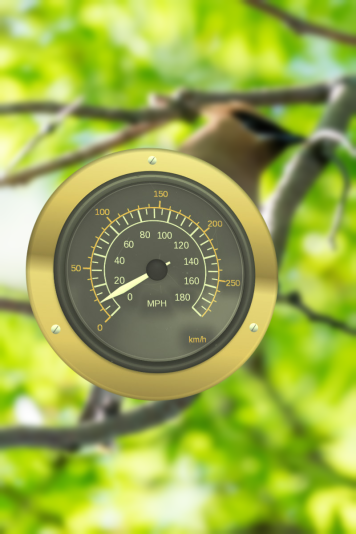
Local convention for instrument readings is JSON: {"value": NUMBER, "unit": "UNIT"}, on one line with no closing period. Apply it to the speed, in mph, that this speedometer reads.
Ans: {"value": 10, "unit": "mph"}
